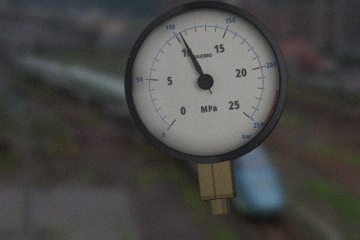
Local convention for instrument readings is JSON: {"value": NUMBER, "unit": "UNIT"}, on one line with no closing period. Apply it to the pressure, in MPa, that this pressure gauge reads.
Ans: {"value": 10.5, "unit": "MPa"}
